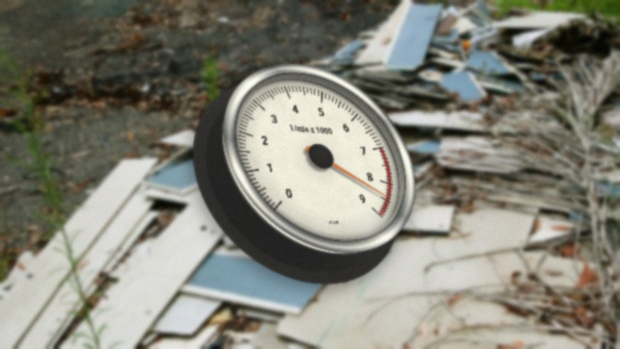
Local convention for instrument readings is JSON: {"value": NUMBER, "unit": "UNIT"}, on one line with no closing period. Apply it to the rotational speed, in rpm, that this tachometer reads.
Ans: {"value": 8500, "unit": "rpm"}
